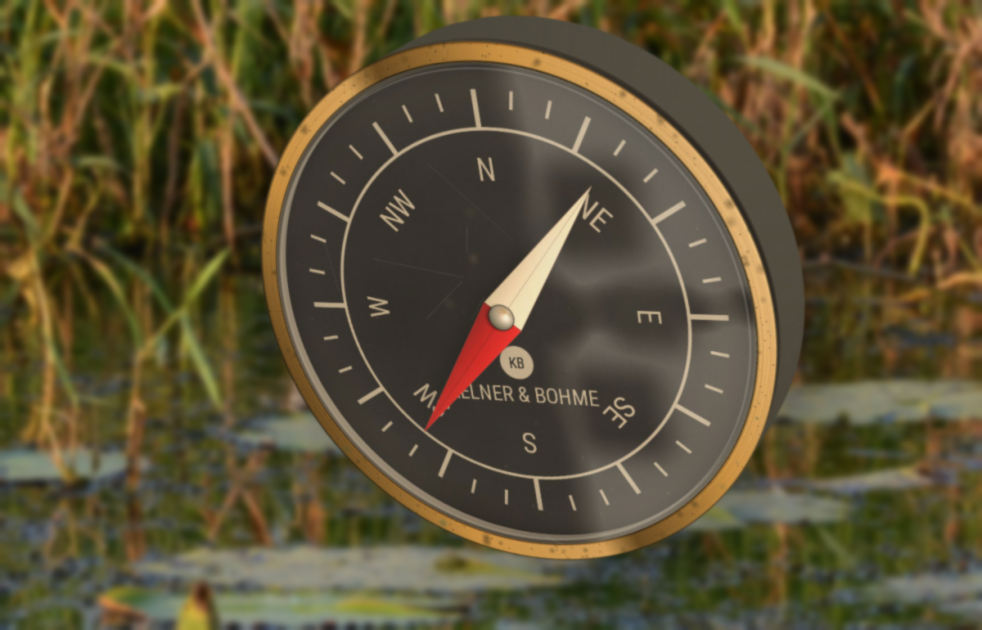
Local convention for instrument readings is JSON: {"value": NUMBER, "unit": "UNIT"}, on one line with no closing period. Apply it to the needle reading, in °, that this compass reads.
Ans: {"value": 220, "unit": "°"}
